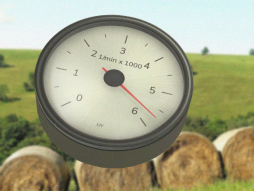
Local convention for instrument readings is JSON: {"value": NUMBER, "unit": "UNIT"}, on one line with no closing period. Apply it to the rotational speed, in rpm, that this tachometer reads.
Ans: {"value": 5750, "unit": "rpm"}
